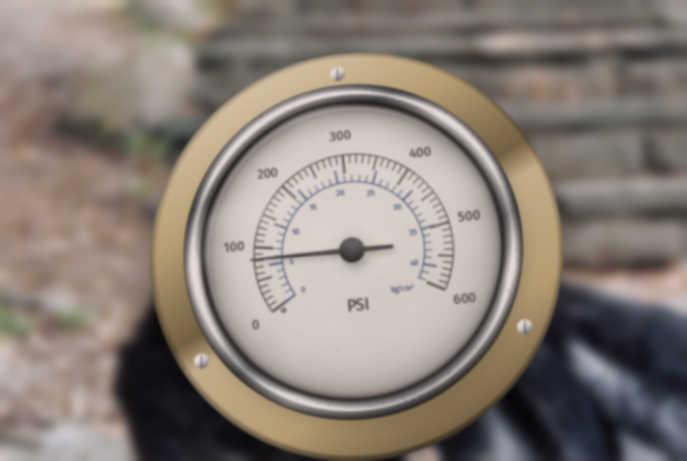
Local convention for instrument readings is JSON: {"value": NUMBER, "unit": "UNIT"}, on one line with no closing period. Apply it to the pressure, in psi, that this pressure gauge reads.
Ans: {"value": 80, "unit": "psi"}
